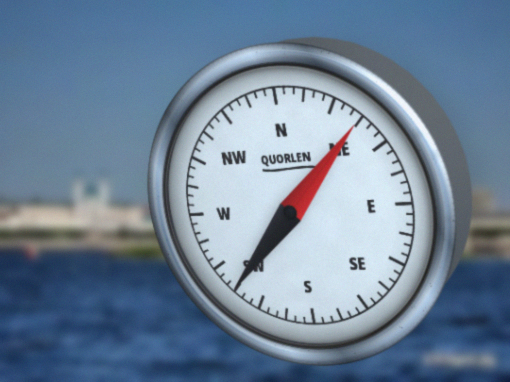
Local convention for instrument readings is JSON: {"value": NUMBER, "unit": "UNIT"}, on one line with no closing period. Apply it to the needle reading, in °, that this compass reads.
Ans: {"value": 45, "unit": "°"}
